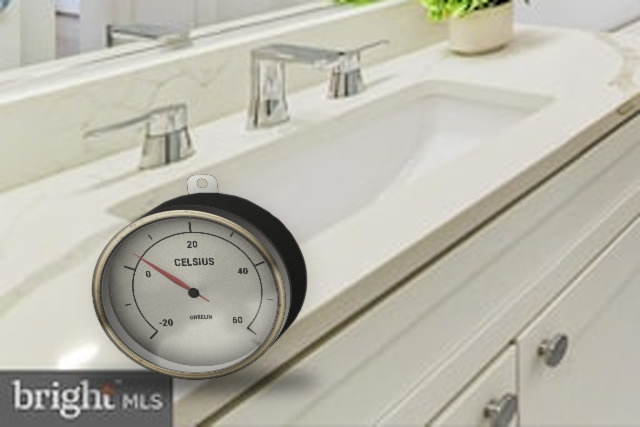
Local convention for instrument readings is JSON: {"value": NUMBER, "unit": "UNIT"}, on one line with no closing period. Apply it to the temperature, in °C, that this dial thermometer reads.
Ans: {"value": 5, "unit": "°C"}
